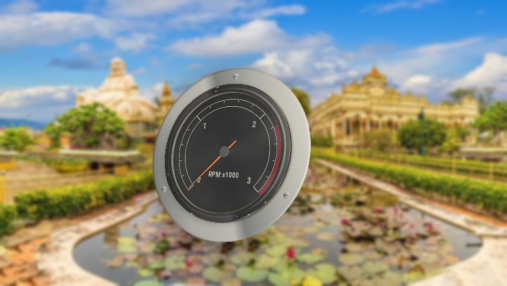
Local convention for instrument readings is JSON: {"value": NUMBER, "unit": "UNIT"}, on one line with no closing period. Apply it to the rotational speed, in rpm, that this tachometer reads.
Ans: {"value": 0, "unit": "rpm"}
